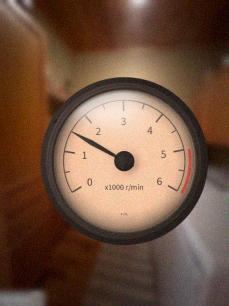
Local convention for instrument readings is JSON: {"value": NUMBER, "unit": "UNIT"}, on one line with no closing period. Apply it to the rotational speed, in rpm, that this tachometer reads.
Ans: {"value": 1500, "unit": "rpm"}
